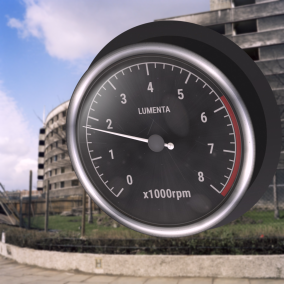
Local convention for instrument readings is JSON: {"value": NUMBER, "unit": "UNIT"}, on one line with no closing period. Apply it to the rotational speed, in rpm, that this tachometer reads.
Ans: {"value": 1800, "unit": "rpm"}
